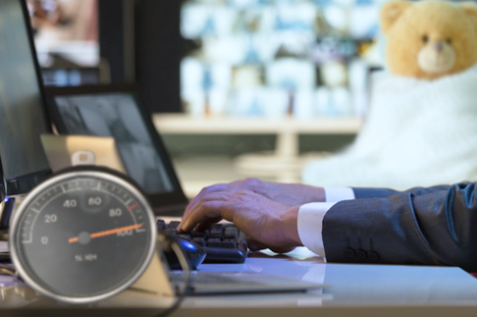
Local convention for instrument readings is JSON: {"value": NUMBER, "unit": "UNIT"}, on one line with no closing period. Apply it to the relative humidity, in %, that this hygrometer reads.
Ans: {"value": 96, "unit": "%"}
